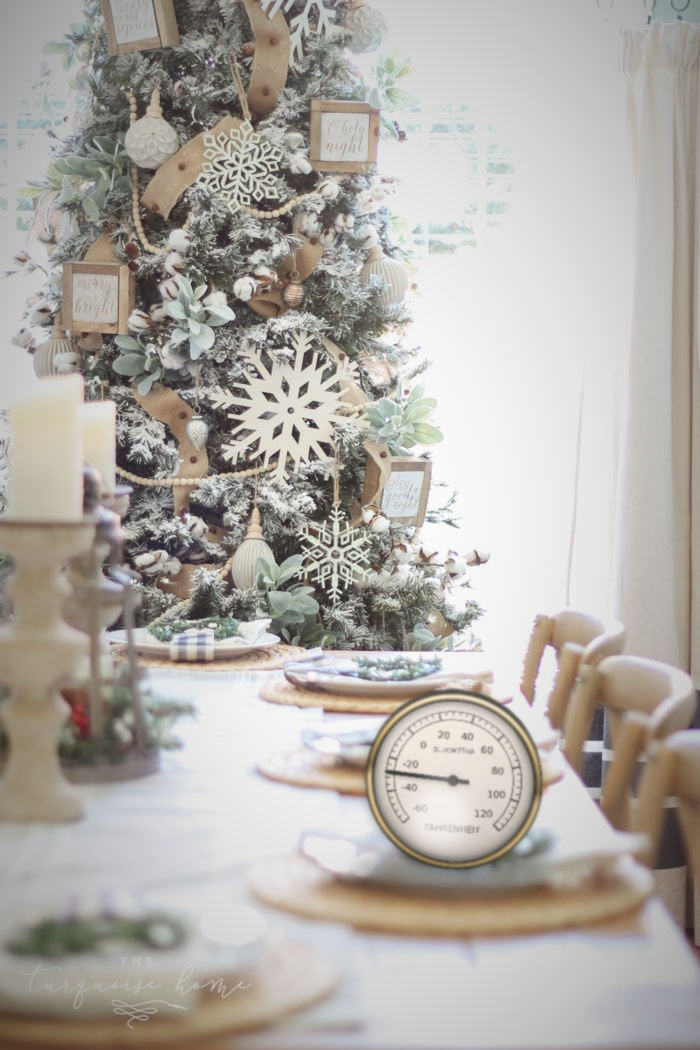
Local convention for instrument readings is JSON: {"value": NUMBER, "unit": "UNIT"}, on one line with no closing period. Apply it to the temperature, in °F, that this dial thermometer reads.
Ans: {"value": -28, "unit": "°F"}
